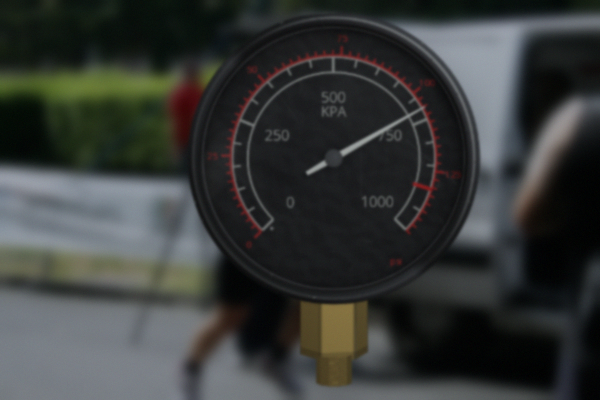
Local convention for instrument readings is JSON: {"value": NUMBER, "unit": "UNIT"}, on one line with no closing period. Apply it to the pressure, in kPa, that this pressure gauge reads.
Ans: {"value": 725, "unit": "kPa"}
